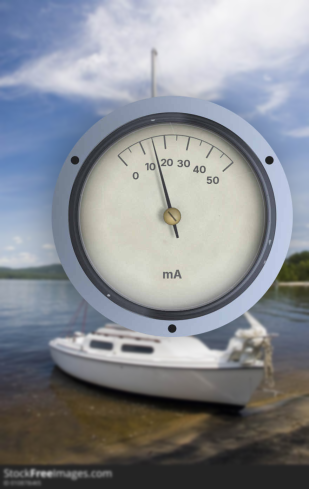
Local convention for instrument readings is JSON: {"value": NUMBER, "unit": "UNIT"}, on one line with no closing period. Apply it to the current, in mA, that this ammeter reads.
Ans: {"value": 15, "unit": "mA"}
